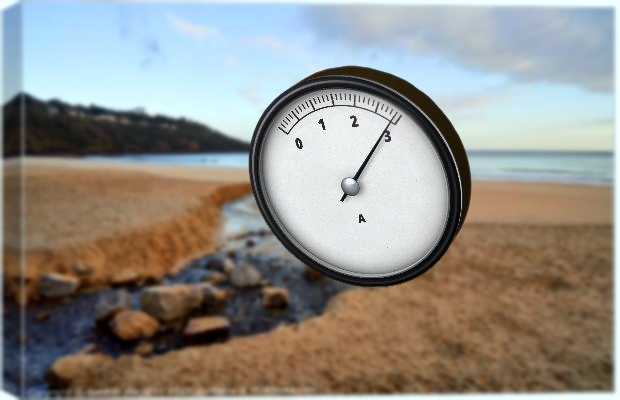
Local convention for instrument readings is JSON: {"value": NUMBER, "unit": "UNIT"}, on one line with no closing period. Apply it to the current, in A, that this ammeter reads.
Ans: {"value": 2.9, "unit": "A"}
